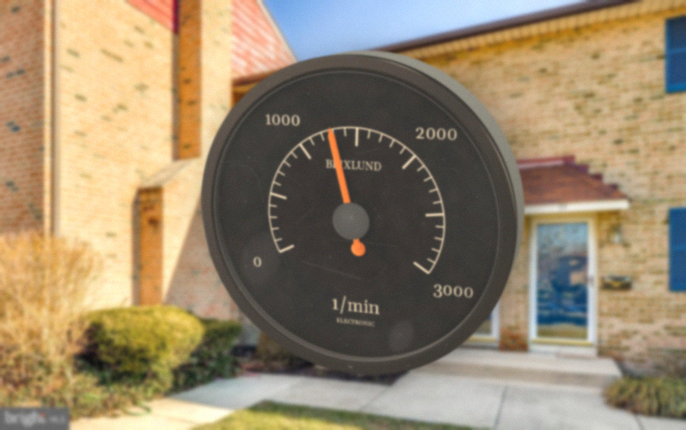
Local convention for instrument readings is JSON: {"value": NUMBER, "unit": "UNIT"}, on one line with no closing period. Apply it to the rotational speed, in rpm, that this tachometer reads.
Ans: {"value": 1300, "unit": "rpm"}
